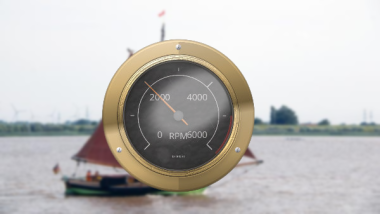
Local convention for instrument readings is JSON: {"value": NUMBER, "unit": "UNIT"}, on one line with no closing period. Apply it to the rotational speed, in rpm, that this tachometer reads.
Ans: {"value": 2000, "unit": "rpm"}
